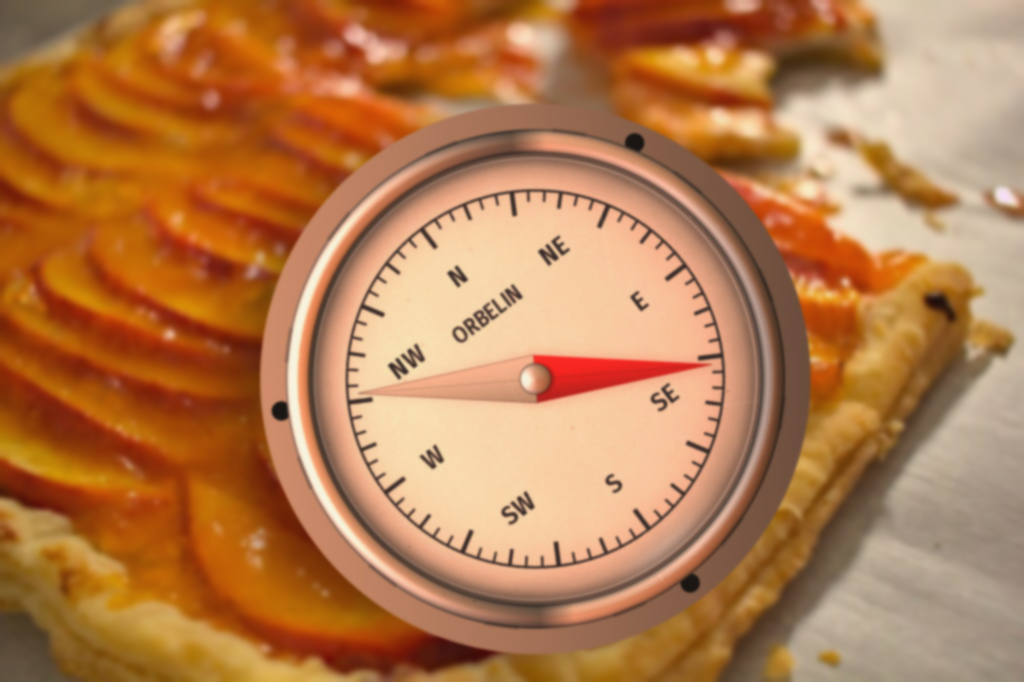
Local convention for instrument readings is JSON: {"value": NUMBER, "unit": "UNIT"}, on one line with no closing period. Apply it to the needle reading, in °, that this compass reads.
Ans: {"value": 122.5, "unit": "°"}
